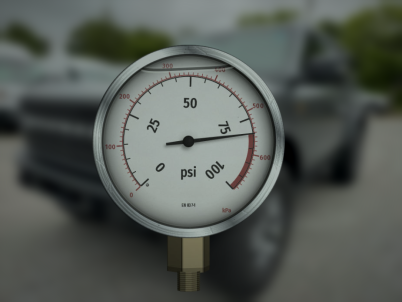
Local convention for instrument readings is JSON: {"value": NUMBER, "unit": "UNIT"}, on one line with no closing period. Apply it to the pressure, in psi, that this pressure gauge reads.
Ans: {"value": 80, "unit": "psi"}
